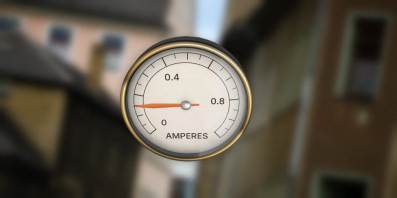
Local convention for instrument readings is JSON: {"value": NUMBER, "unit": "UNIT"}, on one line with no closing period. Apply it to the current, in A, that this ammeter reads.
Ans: {"value": 0.15, "unit": "A"}
